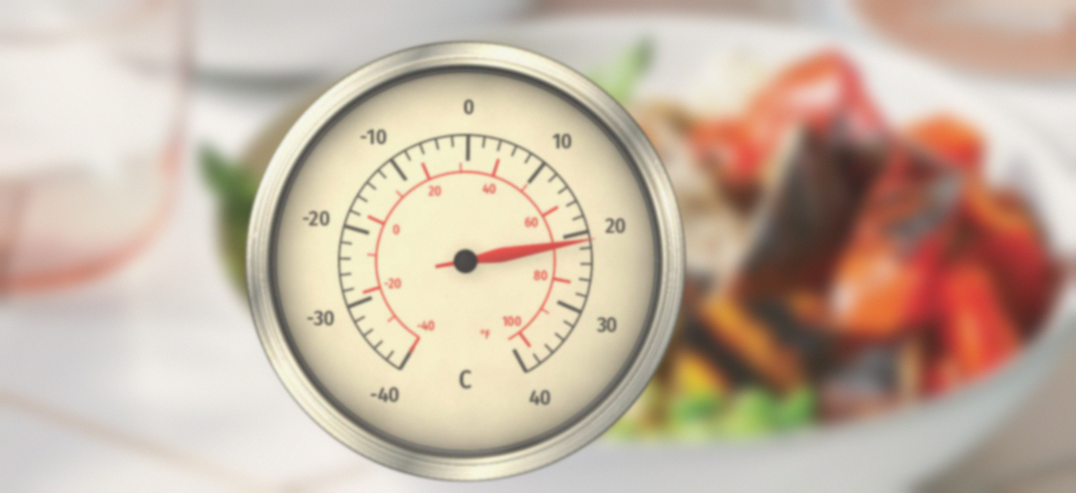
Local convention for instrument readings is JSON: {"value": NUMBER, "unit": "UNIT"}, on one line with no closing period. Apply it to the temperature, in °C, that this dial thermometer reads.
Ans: {"value": 21, "unit": "°C"}
